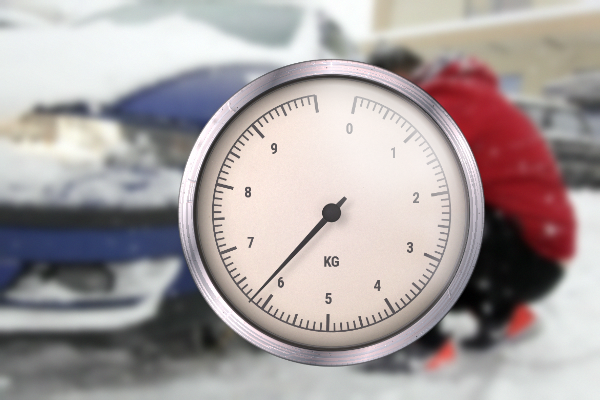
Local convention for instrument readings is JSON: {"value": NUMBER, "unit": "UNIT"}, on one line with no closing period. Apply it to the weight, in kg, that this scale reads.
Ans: {"value": 6.2, "unit": "kg"}
